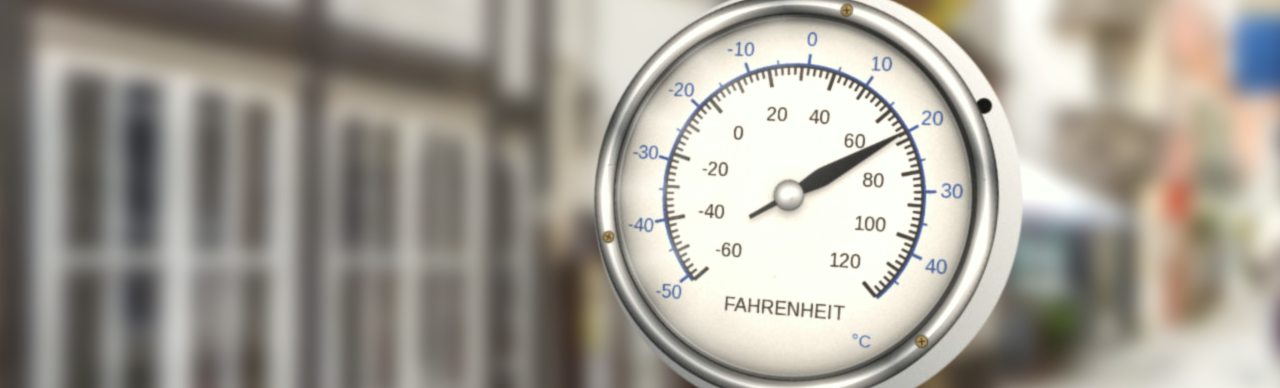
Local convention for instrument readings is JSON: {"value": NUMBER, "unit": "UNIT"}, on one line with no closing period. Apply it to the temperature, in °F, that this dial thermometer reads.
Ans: {"value": 68, "unit": "°F"}
